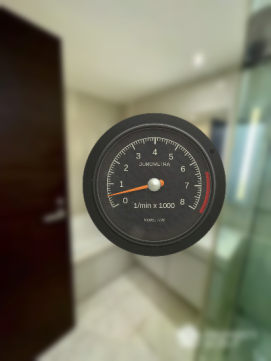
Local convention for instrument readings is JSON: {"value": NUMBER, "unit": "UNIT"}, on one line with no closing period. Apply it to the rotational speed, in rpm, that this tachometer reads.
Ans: {"value": 500, "unit": "rpm"}
